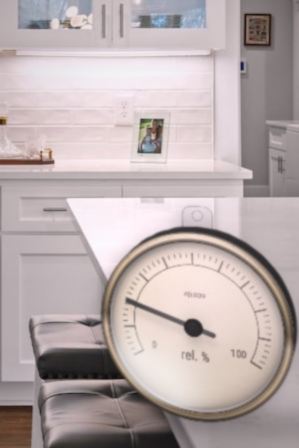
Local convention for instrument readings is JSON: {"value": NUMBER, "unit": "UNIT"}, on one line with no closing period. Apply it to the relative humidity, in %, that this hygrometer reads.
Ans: {"value": 20, "unit": "%"}
